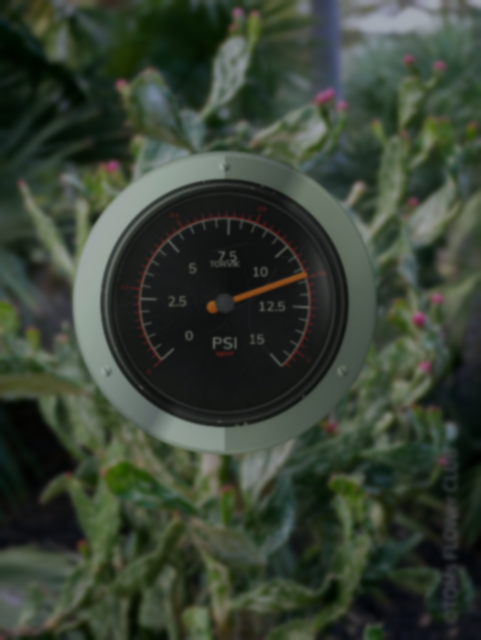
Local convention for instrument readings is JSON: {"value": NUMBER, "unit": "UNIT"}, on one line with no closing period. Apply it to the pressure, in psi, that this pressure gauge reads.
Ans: {"value": 11.25, "unit": "psi"}
